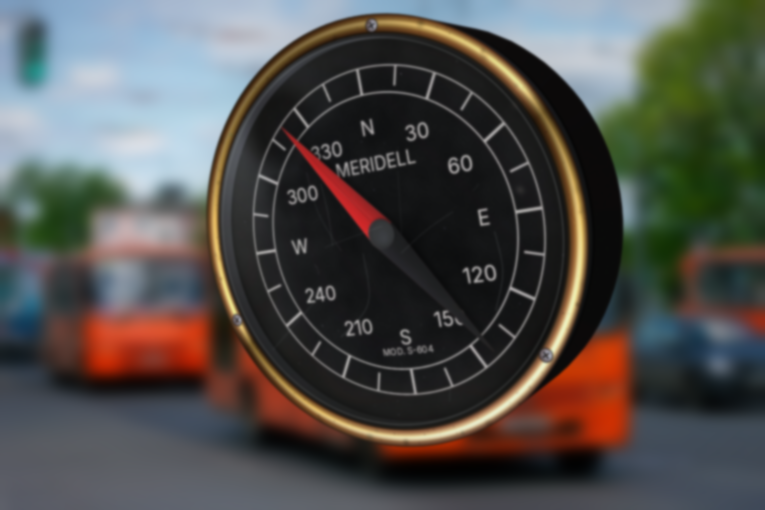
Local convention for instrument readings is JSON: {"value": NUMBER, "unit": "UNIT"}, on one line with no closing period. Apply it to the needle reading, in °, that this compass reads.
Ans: {"value": 322.5, "unit": "°"}
